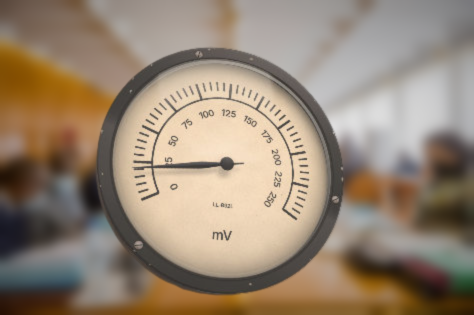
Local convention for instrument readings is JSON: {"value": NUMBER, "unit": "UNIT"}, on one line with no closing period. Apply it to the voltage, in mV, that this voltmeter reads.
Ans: {"value": 20, "unit": "mV"}
